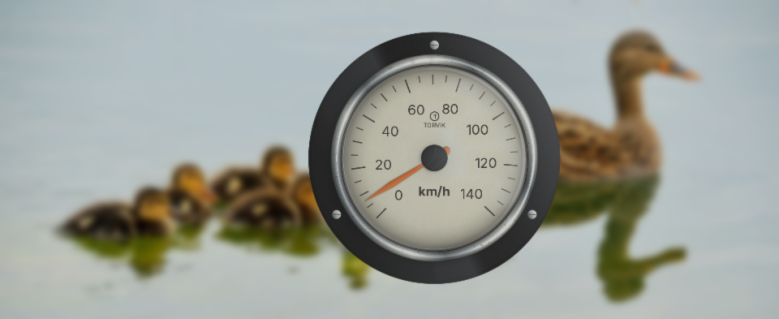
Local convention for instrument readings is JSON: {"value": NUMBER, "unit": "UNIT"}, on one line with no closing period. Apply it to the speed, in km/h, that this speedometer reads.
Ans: {"value": 7.5, "unit": "km/h"}
